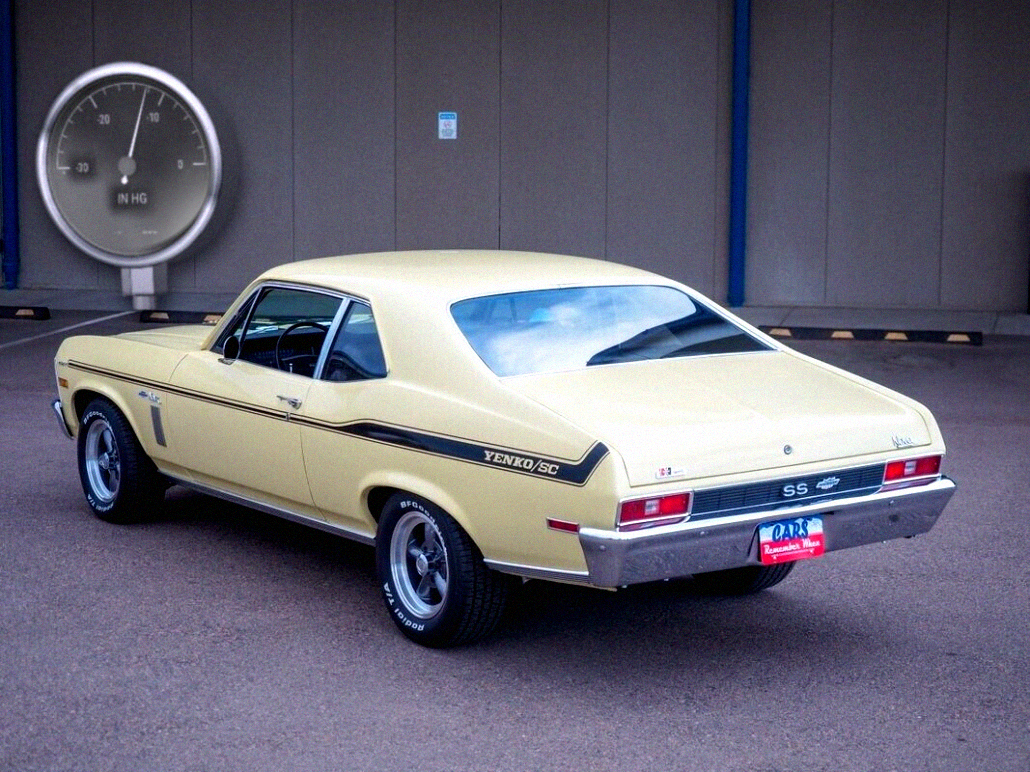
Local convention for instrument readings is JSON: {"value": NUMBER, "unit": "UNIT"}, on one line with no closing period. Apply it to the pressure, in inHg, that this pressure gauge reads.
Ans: {"value": -12, "unit": "inHg"}
